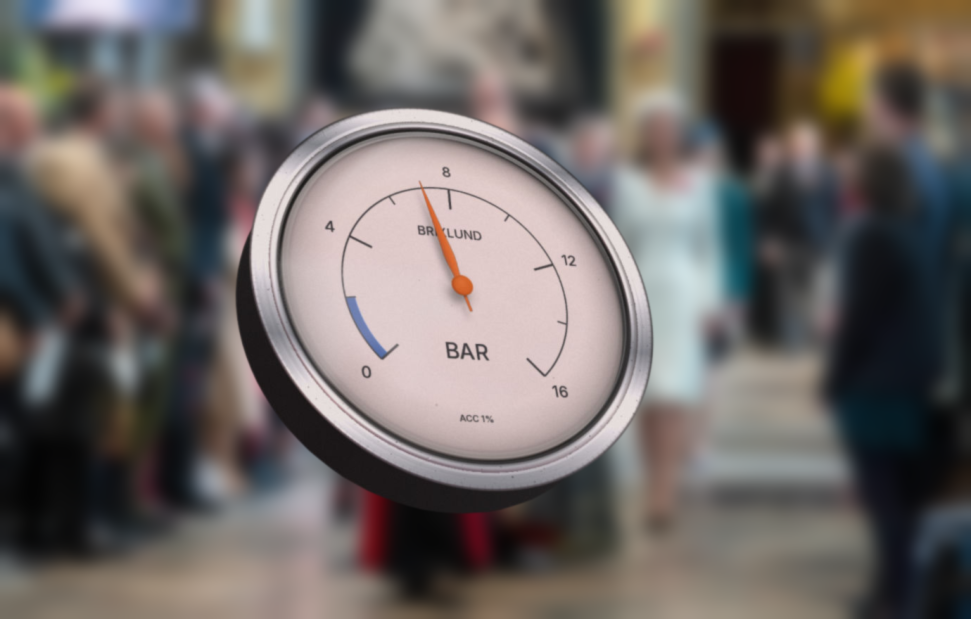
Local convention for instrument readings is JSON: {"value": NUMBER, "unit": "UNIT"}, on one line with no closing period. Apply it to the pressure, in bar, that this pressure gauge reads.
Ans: {"value": 7, "unit": "bar"}
